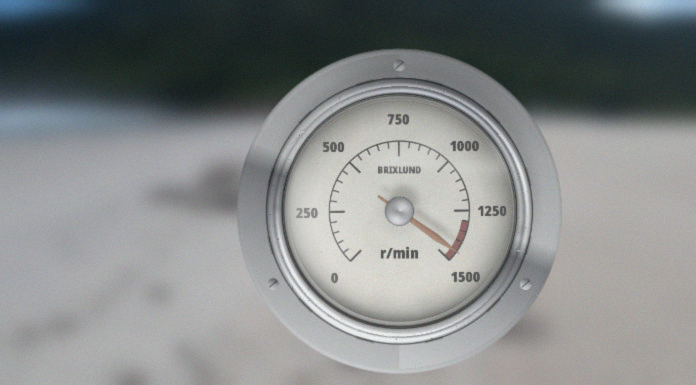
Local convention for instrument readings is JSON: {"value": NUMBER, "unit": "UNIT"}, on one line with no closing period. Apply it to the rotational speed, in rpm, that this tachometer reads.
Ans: {"value": 1450, "unit": "rpm"}
